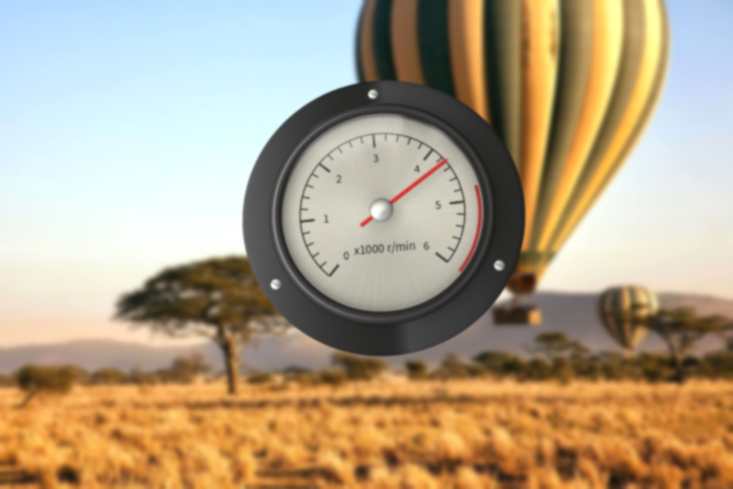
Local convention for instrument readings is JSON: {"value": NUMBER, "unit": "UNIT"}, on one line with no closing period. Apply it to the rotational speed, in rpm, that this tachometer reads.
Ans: {"value": 4300, "unit": "rpm"}
